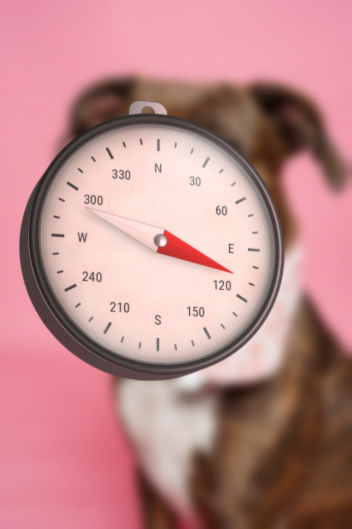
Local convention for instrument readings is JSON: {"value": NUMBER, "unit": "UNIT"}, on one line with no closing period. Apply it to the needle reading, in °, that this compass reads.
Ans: {"value": 110, "unit": "°"}
